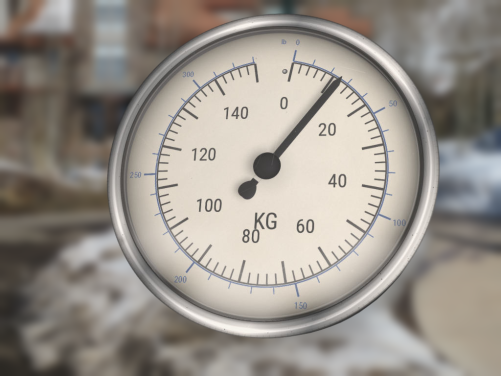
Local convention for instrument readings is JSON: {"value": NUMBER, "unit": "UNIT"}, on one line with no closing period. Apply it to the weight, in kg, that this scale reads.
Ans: {"value": 12, "unit": "kg"}
